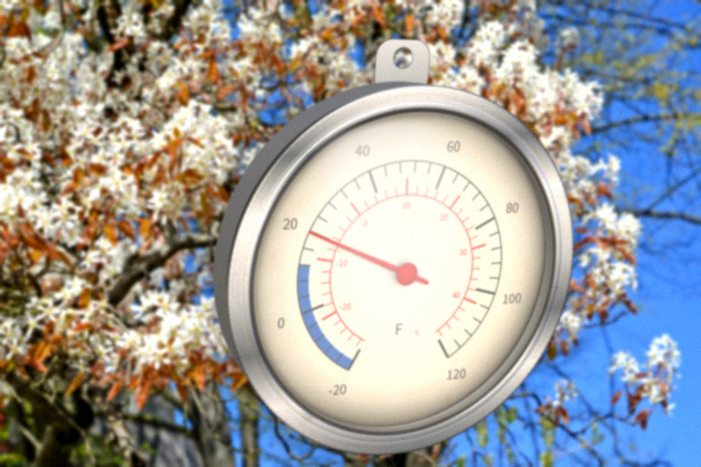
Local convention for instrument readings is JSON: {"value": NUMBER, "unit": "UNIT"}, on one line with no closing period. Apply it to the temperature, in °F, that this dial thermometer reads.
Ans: {"value": 20, "unit": "°F"}
